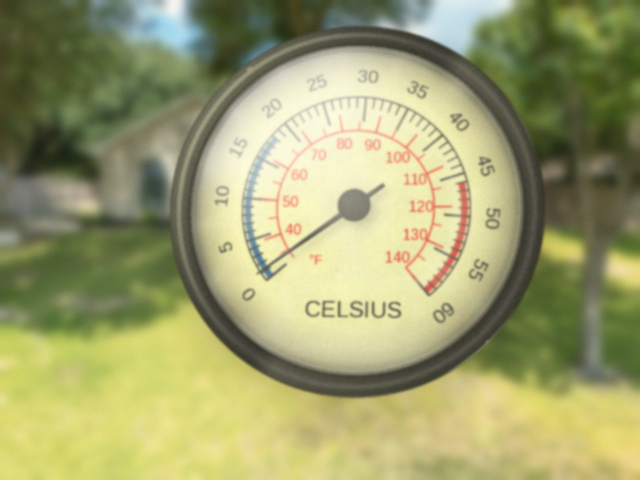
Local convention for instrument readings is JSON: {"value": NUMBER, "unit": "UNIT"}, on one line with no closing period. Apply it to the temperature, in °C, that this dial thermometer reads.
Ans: {"value": 1, "unit": "°C"}
